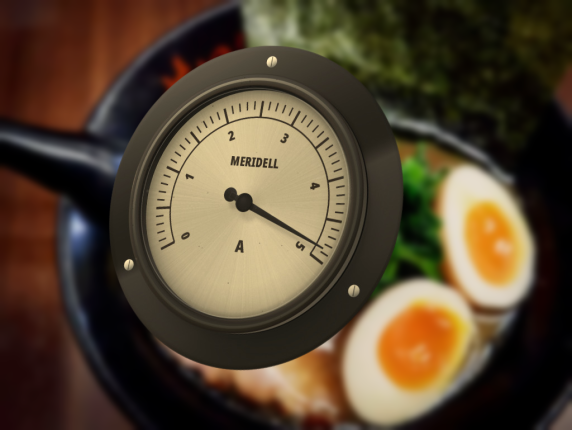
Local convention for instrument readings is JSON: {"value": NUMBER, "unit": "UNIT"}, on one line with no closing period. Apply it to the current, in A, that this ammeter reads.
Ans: {"value": 4.85, "unit": "A"}
